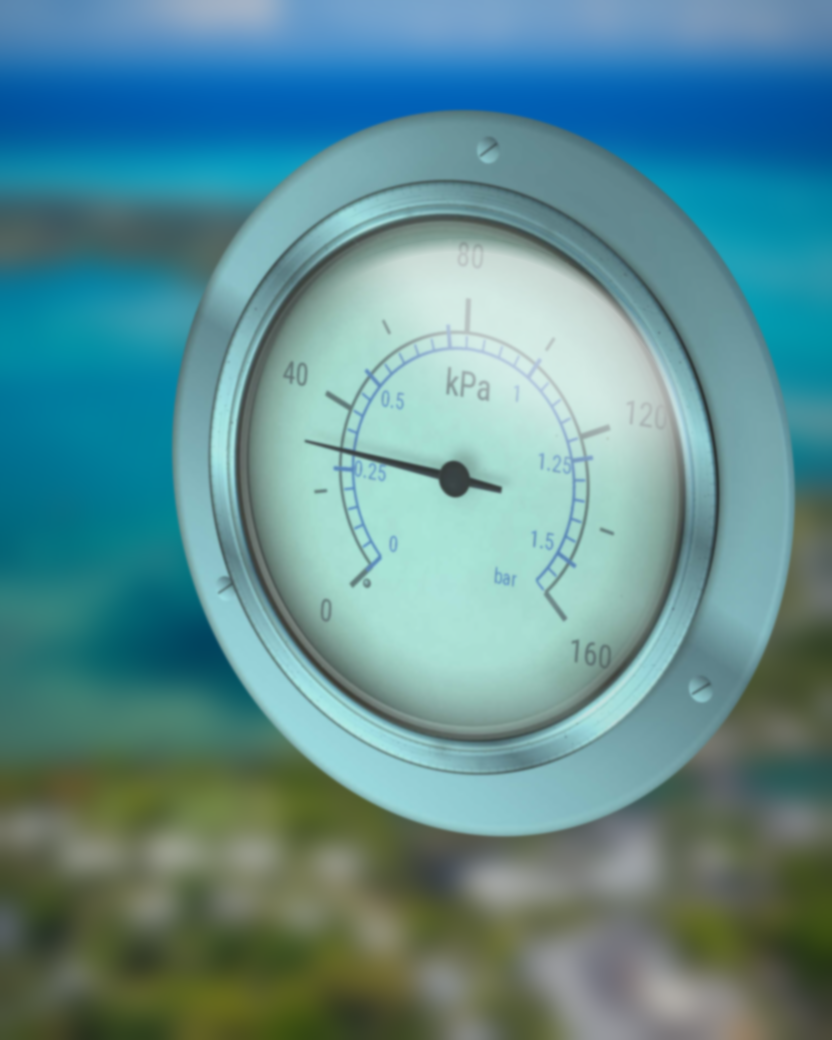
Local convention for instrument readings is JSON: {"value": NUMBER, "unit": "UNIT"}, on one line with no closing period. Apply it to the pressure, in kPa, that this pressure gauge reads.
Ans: {"value": 30, "unit": "kPa"}
